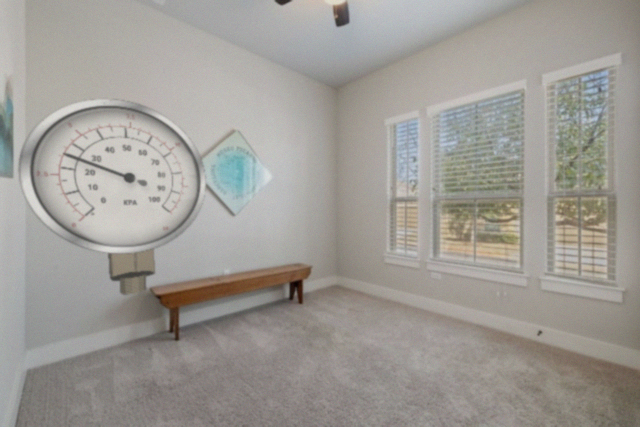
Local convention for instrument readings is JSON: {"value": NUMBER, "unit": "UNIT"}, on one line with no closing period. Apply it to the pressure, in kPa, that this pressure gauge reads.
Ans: {"value": 25, "unit": "kPa"}
